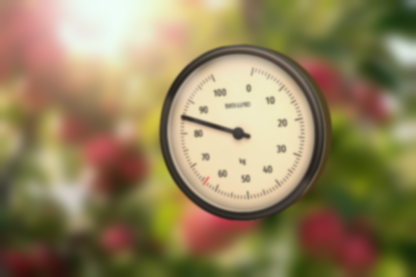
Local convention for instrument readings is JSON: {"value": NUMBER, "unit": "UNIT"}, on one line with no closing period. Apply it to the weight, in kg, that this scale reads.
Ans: {"value": 85, "unit": "kg"}
